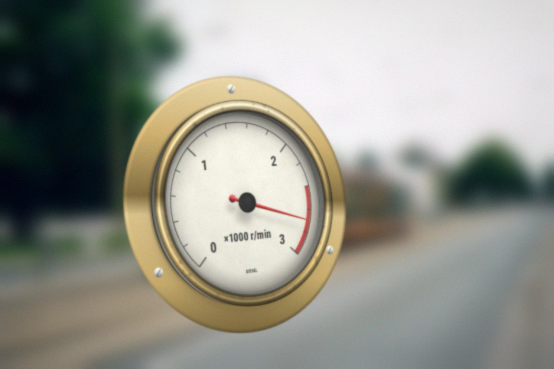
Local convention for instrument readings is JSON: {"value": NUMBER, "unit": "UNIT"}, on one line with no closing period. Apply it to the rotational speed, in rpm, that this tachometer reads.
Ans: {"value": 2700, "unit": "rpm"}
